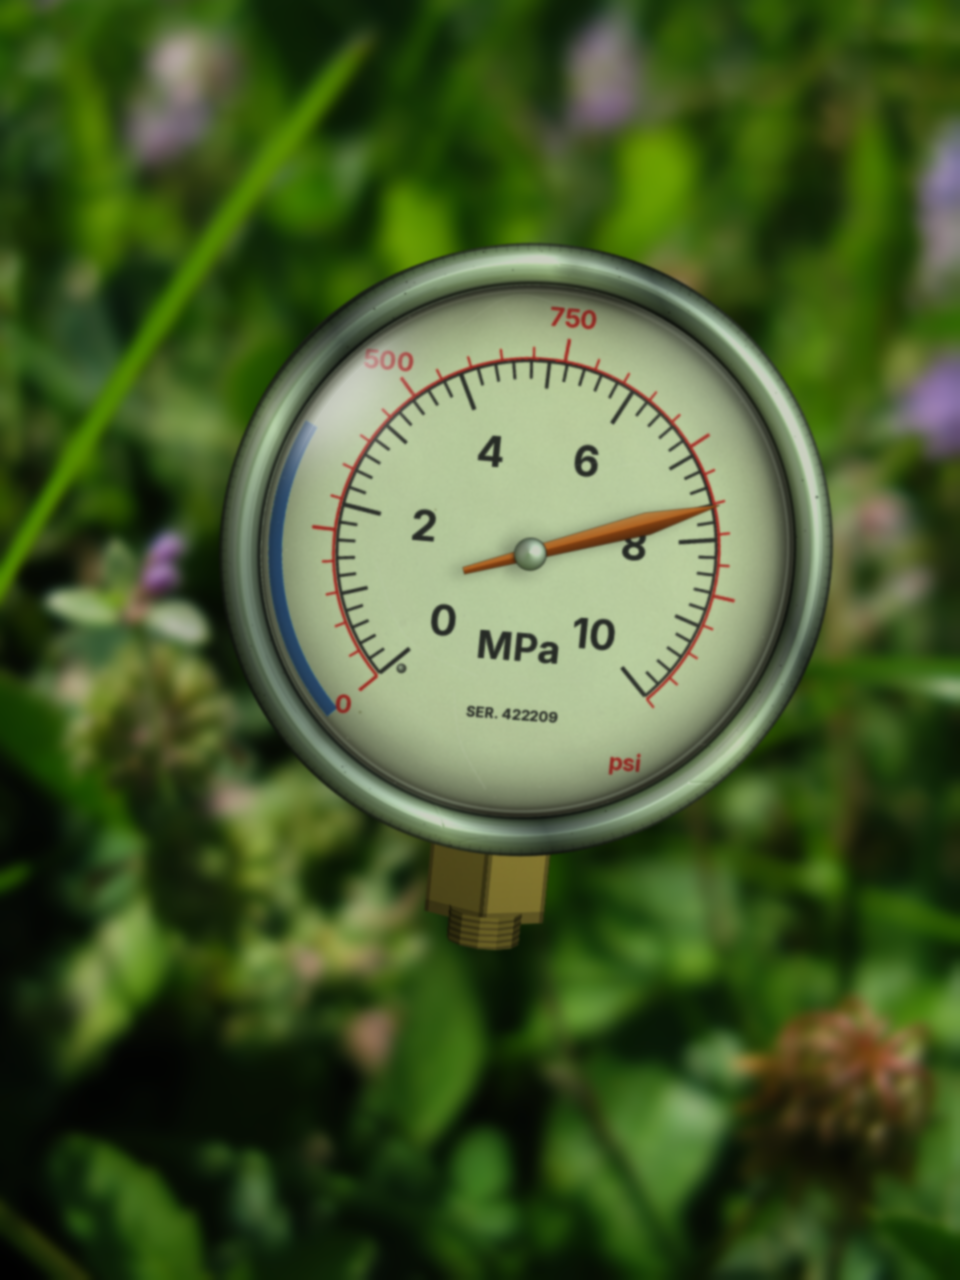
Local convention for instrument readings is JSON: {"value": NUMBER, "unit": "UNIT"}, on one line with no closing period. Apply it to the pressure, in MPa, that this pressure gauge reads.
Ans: {"value": 7.6, "unit": "MPa"}
